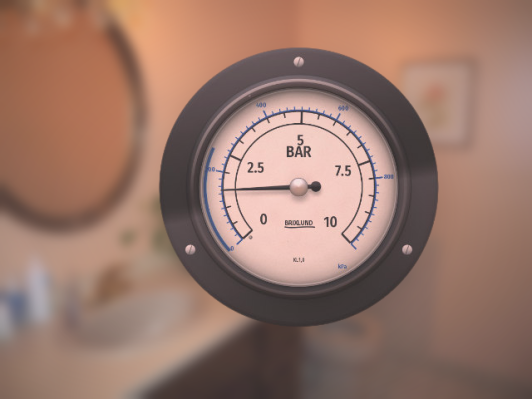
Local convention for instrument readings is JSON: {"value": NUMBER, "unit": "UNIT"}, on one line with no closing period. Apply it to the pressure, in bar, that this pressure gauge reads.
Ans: {"value": 1.5, "unit": "bar"}
